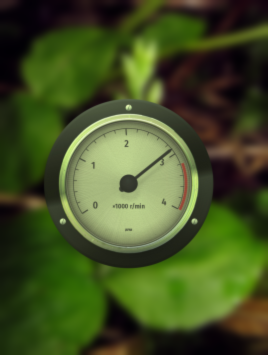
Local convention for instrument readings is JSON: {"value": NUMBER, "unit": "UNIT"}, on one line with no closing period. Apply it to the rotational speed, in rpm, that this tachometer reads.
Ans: {"value": 2900, "unit": "rpm"}
